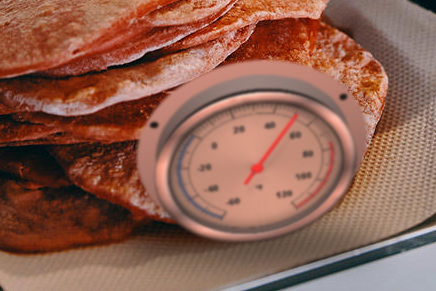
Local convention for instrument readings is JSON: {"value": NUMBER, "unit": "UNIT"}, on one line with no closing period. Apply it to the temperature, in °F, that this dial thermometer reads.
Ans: {"value": 50, "unit": "°F"}
